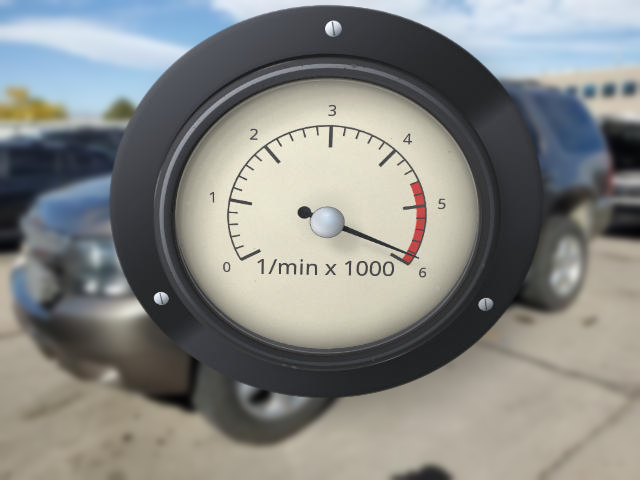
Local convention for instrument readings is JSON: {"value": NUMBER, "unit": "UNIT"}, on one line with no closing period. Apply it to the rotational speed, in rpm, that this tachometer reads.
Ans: {"value": 5800, "unit": "rpm"}
